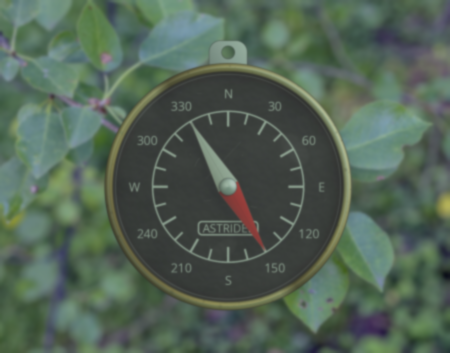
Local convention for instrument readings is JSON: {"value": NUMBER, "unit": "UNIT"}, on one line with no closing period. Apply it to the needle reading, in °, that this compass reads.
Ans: {"value": 150, "unit": "°"}
